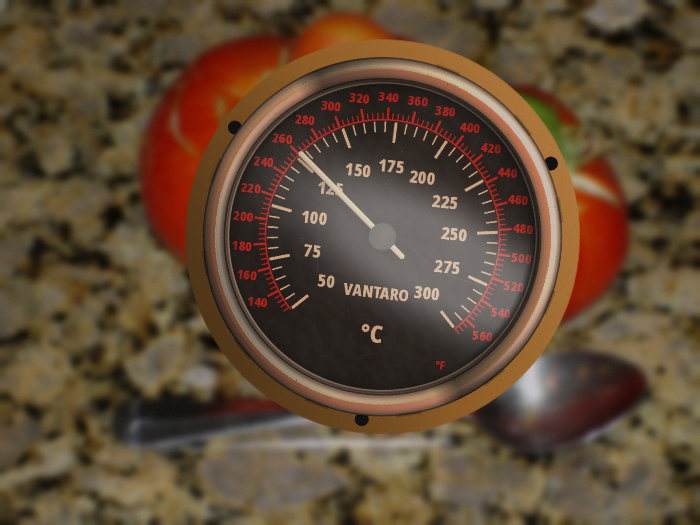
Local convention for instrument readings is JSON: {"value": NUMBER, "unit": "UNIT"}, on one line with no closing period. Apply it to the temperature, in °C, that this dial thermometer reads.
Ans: {"value": 127.5, "unit": "°C"}
